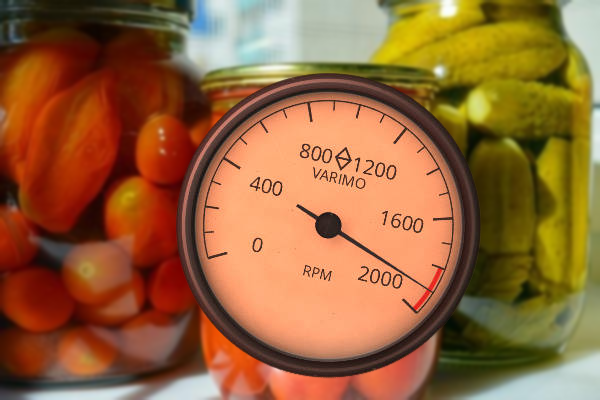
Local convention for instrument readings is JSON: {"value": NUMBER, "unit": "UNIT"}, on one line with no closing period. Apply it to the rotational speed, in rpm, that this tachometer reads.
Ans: {"value": 1900, "unit": "rpm"}
